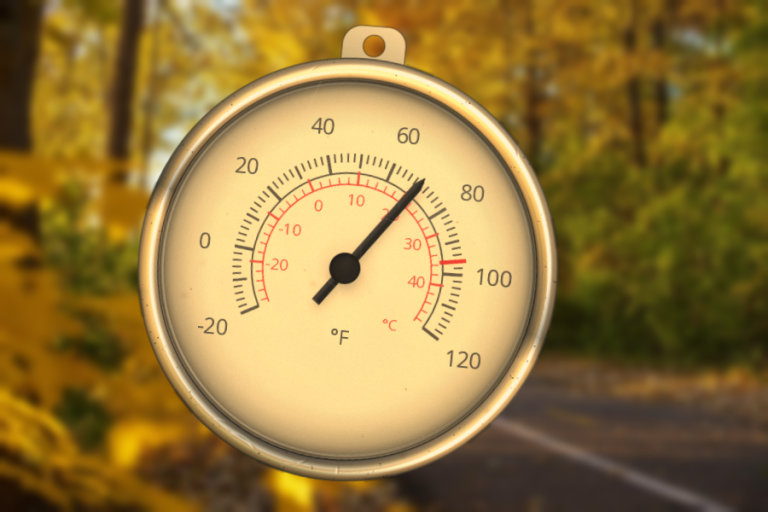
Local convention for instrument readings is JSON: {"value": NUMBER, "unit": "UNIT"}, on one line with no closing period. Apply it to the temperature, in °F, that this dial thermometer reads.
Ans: {"value": 70, "unit": "°F"}
